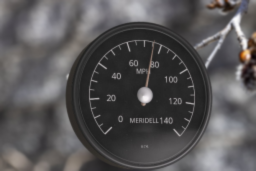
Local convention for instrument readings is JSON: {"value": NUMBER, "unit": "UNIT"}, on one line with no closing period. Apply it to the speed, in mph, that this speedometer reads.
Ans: {"value": 75, "unit": "mph"}
